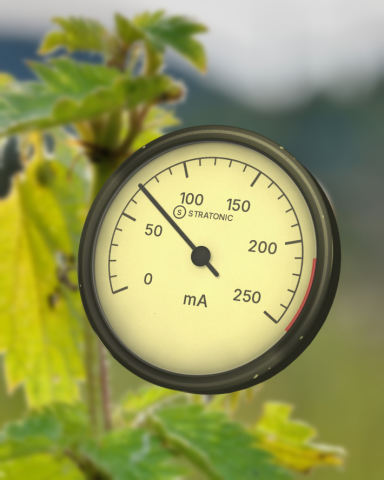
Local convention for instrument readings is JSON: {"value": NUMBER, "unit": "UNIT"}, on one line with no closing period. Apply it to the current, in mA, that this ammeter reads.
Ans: {"value": 70, "unit": "mA"}
